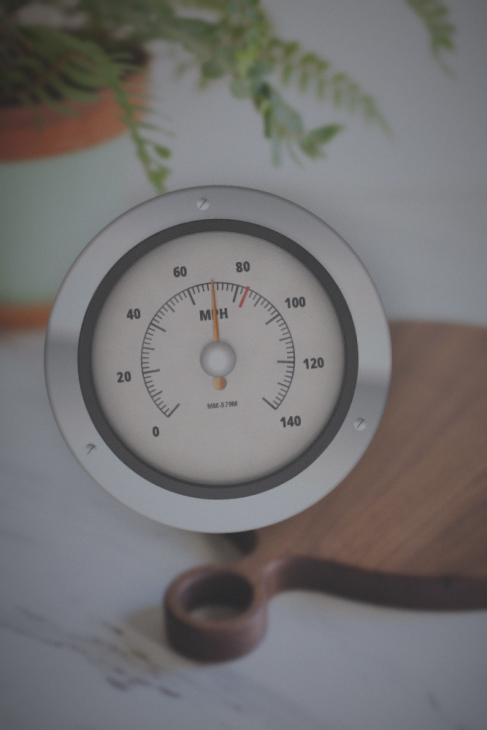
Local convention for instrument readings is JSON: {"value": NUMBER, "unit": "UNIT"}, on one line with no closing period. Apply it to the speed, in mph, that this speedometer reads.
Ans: {"value": 70, "unit": "mph"}
